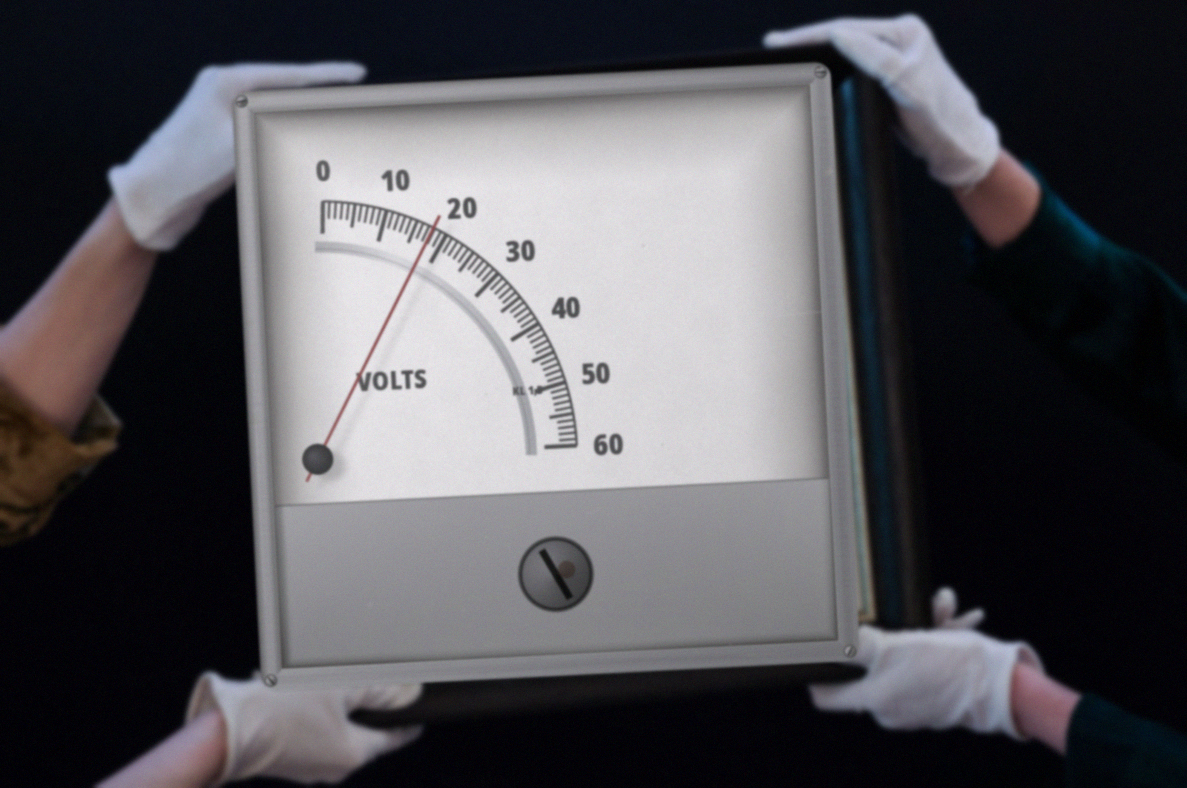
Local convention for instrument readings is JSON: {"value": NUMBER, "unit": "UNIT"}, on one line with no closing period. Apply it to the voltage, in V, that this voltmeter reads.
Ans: {"value": 18, "unit": "V"}
